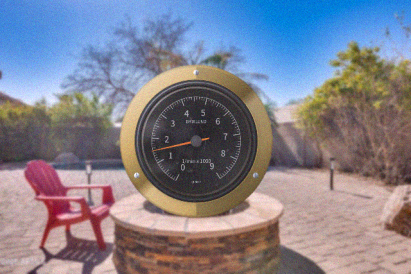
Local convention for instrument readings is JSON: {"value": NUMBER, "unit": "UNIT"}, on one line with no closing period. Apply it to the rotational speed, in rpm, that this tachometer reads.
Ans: {"value": 1500, "unit": "rpm"}
